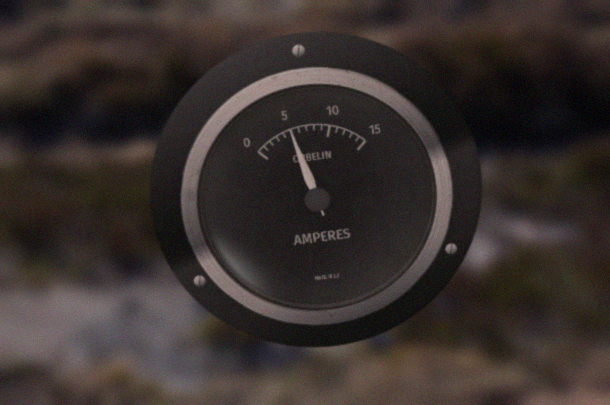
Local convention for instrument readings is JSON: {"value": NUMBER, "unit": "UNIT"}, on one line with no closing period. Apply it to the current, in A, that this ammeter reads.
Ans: {"value": 5, "unit": "A"}
